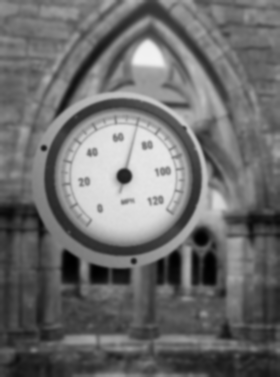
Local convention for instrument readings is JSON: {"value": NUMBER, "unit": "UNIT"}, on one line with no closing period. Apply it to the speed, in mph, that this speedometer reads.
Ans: {"value": 70, "unit": "mph"}
